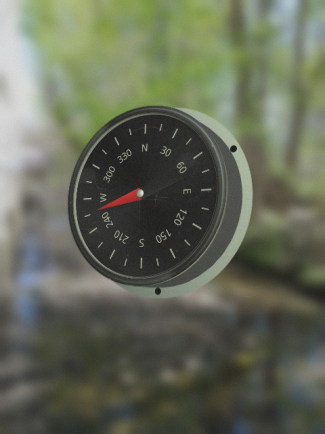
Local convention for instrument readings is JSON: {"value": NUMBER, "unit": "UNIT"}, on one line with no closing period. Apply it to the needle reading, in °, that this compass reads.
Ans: {"value": 255, "unit": "°"}
